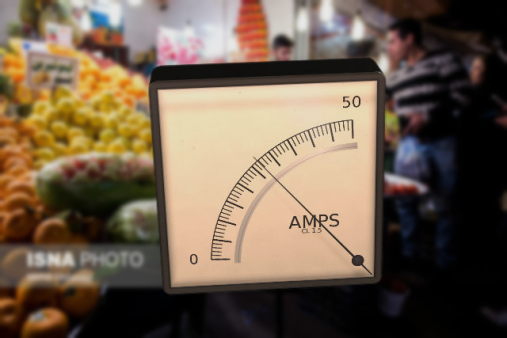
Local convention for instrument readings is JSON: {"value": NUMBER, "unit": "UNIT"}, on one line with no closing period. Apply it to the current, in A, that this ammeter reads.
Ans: {"value": 27, "unit": "A"}
